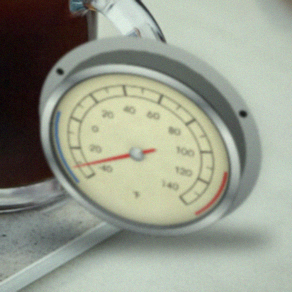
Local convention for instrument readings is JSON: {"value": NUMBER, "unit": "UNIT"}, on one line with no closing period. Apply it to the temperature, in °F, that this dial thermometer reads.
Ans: {"value": -30, "unit": "°F"}
